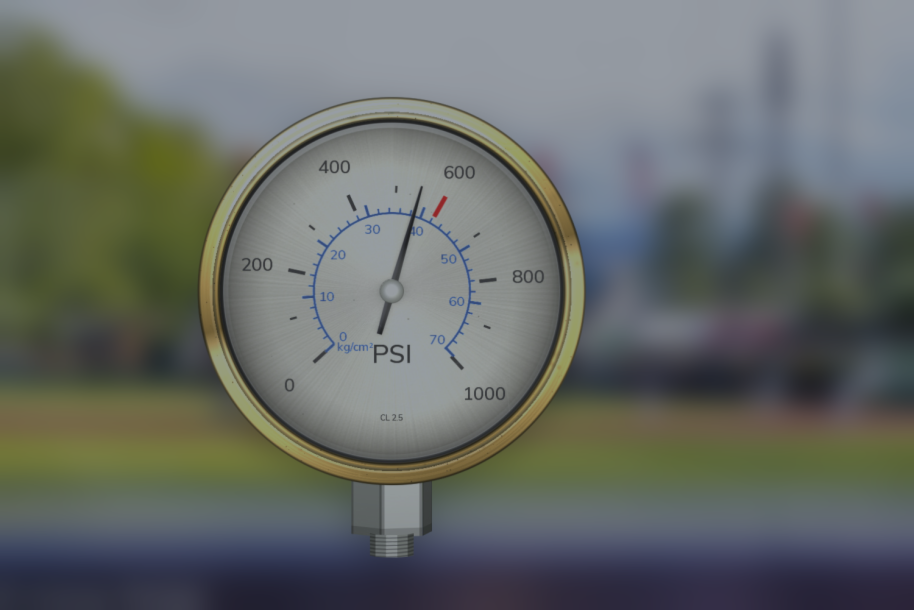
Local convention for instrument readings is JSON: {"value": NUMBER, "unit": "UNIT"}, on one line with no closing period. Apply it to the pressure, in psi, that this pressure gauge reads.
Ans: {"value": 550, "unit": "psi"}
